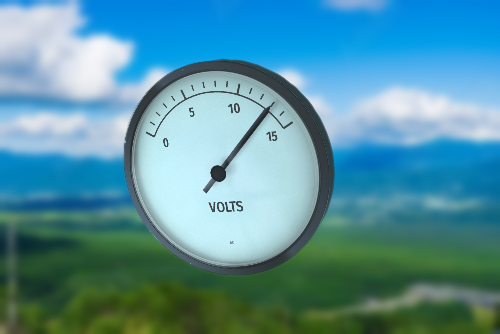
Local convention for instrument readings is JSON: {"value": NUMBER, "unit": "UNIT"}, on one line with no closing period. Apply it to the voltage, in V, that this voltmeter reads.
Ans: {"value": 13, "unit": "V"}
